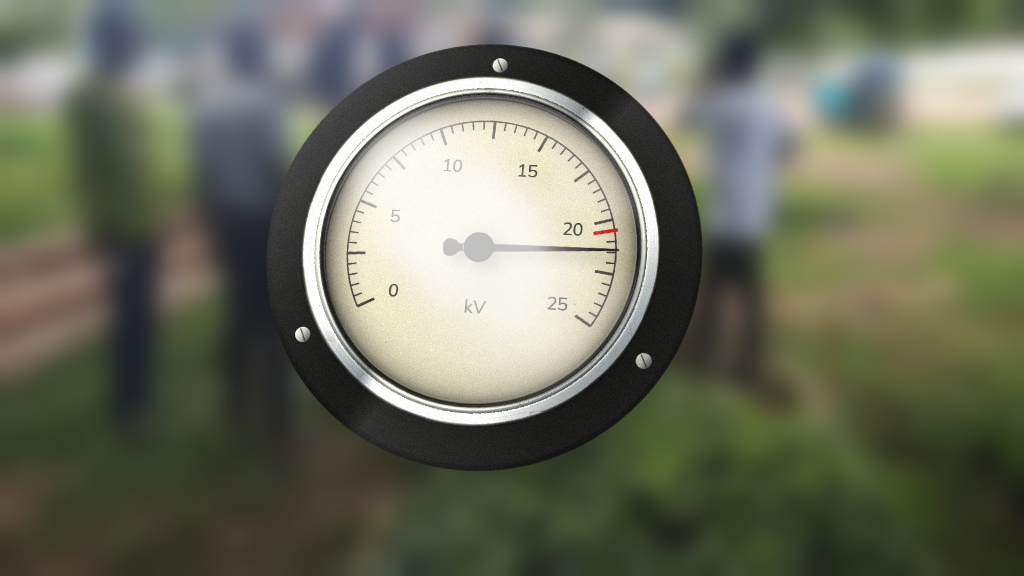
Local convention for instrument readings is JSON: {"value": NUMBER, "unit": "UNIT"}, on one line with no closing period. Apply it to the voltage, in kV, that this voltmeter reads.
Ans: {"value": 21.5, "unit": "kV"}
